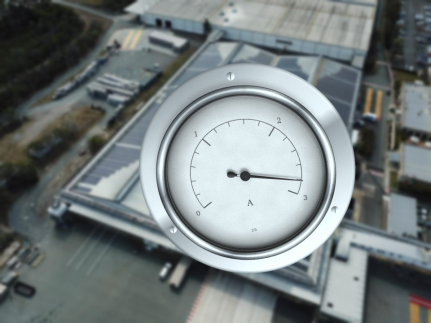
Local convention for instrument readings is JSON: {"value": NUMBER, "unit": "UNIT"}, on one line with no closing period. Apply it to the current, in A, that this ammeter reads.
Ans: {"value": 2.8, "unit": "A"}
